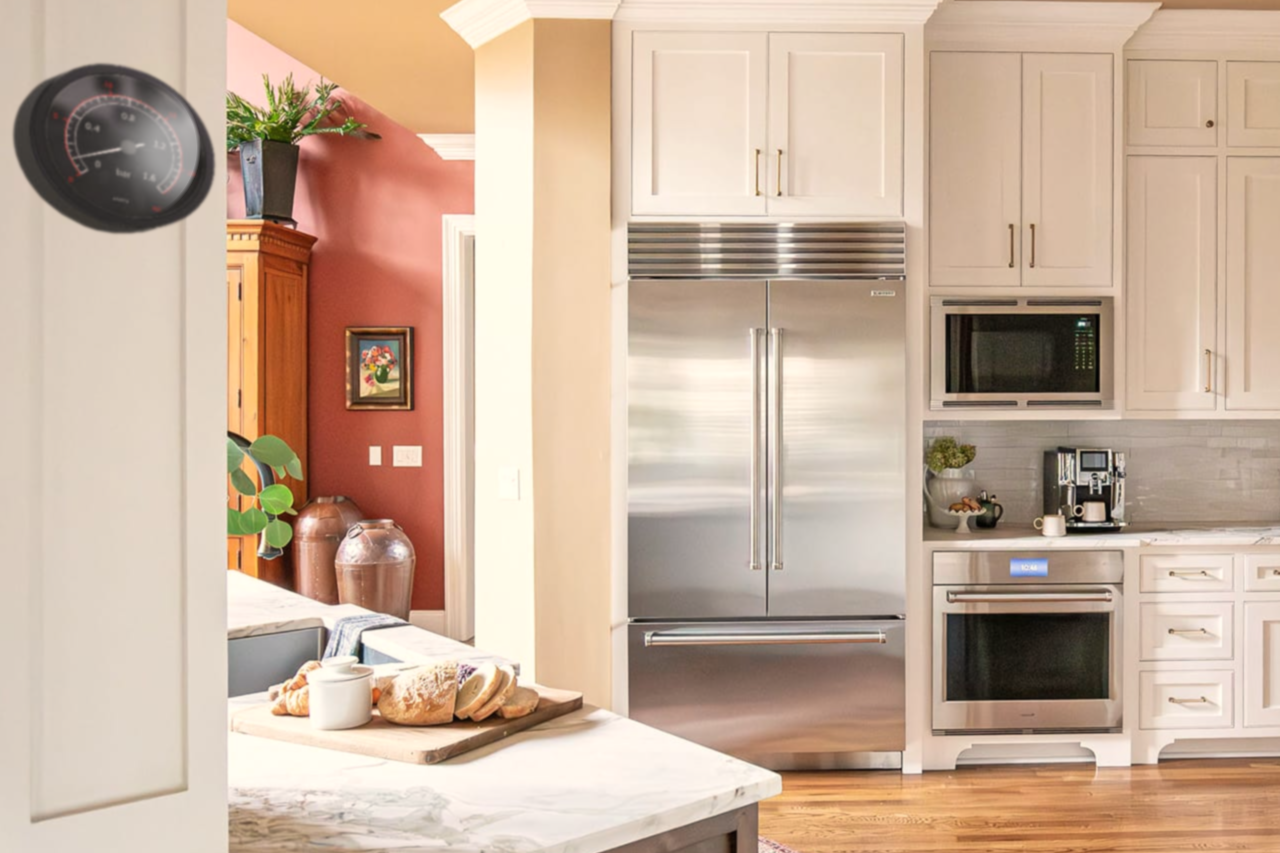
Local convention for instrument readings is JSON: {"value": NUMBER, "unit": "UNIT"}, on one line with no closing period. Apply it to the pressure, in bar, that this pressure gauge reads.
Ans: {"value": 0.1, "unit": "bar"}
